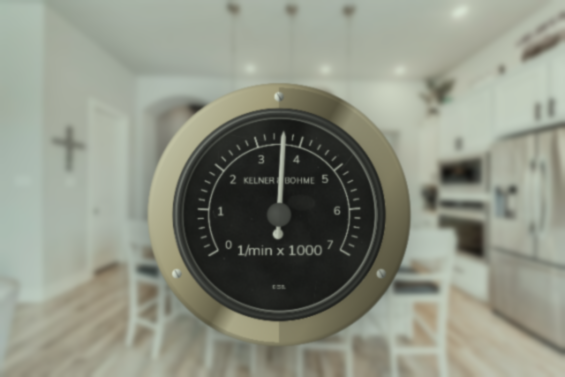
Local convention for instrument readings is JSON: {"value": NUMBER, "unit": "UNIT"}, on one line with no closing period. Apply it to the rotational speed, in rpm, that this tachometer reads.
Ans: {"value": 3600, "unit": "rpm"}
